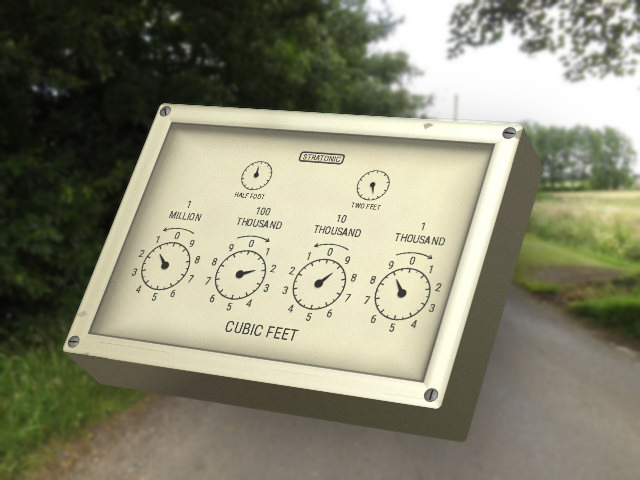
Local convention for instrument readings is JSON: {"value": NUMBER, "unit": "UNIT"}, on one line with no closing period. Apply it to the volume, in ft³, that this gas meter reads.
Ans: {"value": 118900, "unit": "ft³"}
